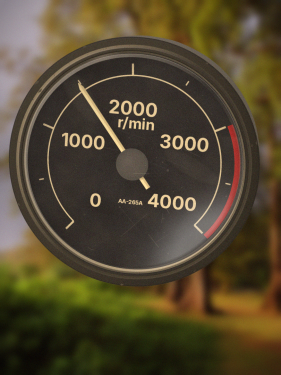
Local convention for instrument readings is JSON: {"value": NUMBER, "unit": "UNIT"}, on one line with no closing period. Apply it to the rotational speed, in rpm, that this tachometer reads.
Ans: {"value": 1500, "unit": "rpm"}
